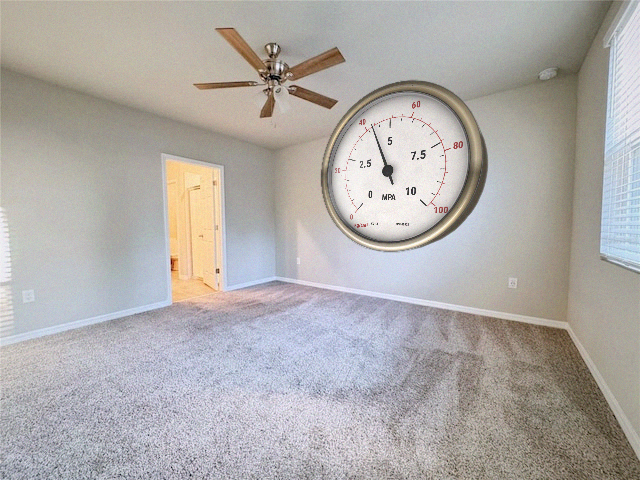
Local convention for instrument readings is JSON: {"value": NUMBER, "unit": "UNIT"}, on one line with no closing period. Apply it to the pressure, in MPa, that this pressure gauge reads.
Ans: {"value": 4.25, "unit": "MPa"}
